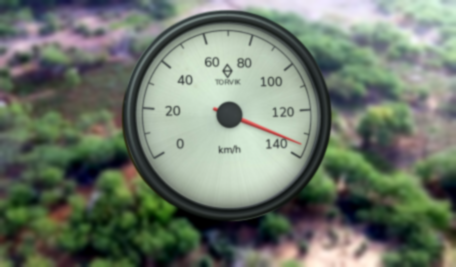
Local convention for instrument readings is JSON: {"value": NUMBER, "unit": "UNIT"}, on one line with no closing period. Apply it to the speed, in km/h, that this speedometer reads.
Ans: {"value": 135, "unit": "km/h"}
